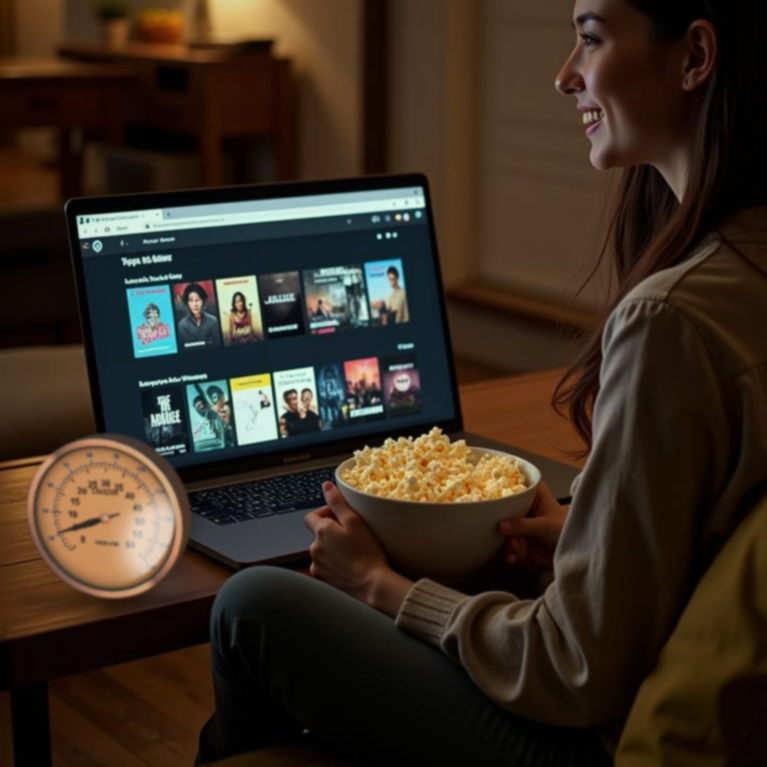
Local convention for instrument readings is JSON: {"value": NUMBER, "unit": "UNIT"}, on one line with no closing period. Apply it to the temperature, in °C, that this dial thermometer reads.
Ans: {"value": 5, "unit": "°C"}
